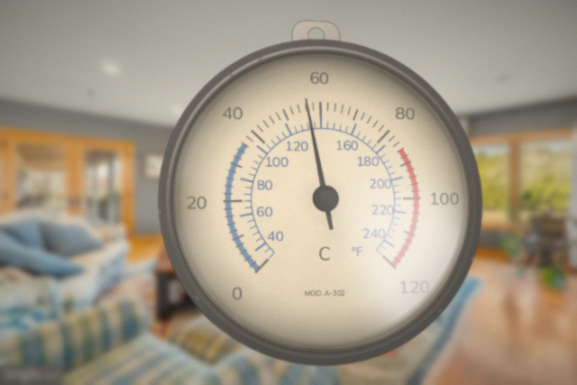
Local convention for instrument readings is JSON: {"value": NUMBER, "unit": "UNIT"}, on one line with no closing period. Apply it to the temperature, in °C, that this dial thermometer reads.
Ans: {"value": 56, "unit": "°C"}
